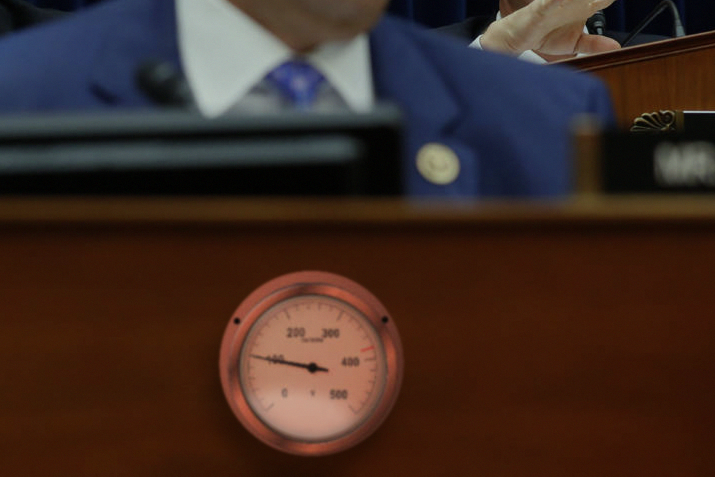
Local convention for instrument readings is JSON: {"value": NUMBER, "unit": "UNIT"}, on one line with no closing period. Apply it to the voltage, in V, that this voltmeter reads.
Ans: {"value": 100, "unit": "V"}
